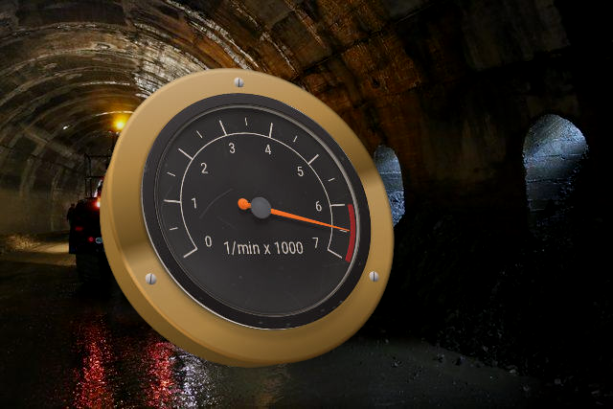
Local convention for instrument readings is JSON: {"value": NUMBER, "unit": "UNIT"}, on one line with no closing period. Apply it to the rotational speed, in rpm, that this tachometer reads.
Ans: {"value": 6500, "unit": "rpm"}
